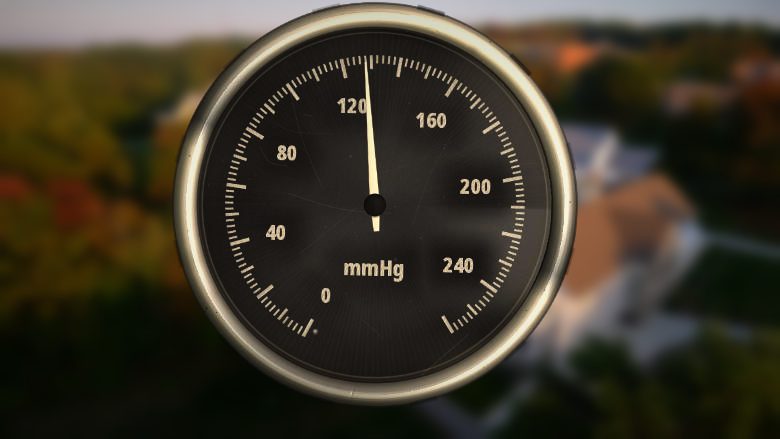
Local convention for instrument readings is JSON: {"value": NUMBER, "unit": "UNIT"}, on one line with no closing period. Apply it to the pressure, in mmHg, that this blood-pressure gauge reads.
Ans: {"value": 128, "unit": "mmHg"}
